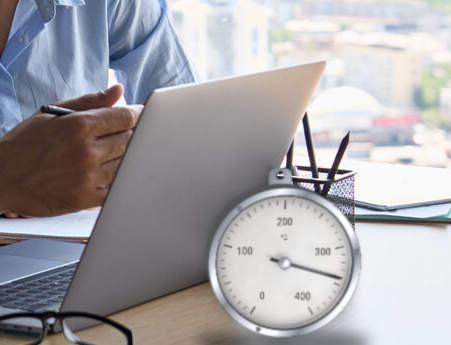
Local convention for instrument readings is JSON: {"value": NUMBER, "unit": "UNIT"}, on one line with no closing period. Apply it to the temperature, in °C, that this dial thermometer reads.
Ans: {"value": 340, "unit": "°C"}
